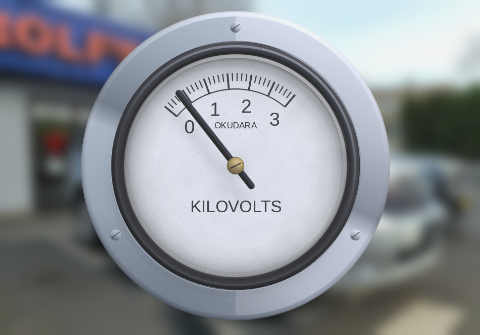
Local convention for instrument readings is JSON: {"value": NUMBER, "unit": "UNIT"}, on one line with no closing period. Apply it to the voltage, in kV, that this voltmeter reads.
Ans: {"value": 0.4, "unit": "kV"}
